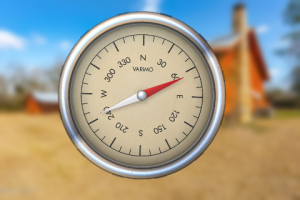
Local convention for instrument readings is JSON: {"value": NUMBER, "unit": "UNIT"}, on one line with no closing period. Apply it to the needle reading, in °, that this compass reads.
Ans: {"value": 65, "unit": "°"}
